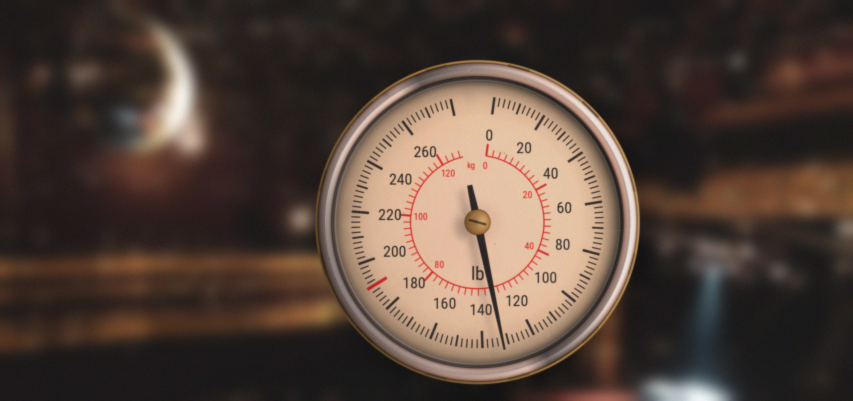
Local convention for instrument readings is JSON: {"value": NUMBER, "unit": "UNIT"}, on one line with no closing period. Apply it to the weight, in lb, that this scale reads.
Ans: {"value": 132, "unit": "lb"}
